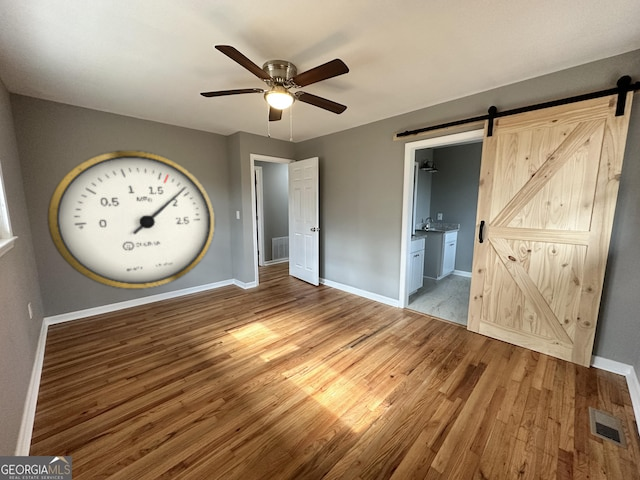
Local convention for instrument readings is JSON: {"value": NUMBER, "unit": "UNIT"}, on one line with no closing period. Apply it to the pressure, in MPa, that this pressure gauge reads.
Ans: {"value": 1.9, "unit": "MPa"}
